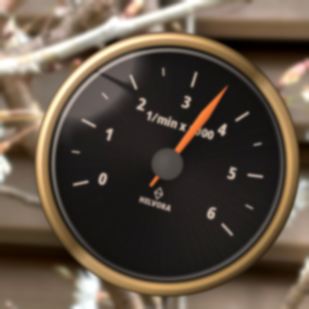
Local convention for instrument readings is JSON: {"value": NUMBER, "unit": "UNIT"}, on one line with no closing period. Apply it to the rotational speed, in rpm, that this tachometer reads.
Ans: {"value": 3500, "unit": "rpm"}
